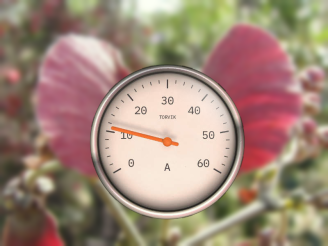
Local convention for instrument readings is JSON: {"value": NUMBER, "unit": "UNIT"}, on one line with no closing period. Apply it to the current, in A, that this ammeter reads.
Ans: {"value": 11, "unit": "A"}
